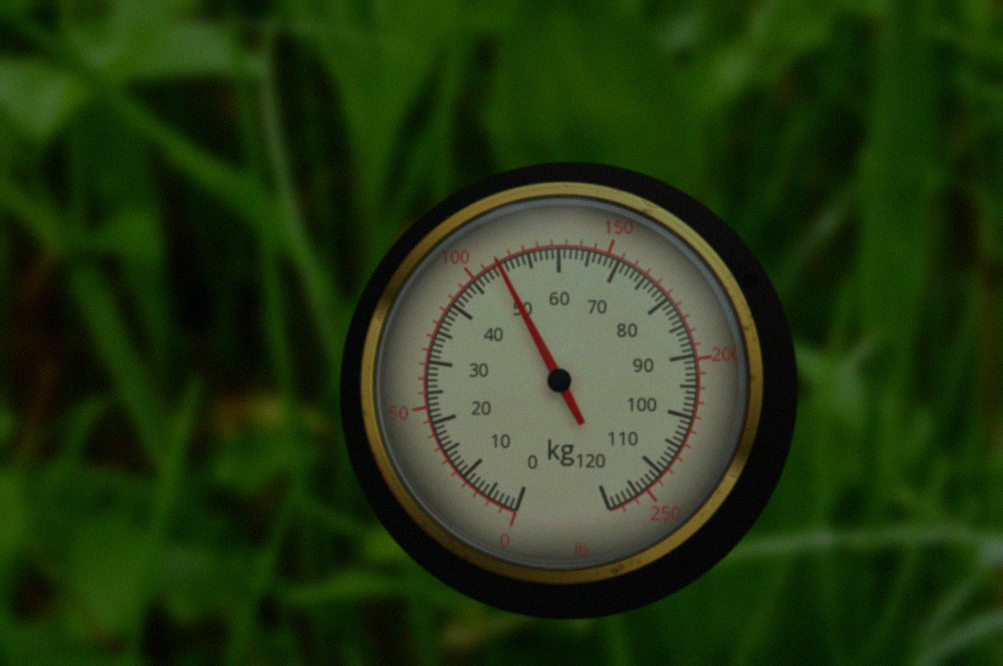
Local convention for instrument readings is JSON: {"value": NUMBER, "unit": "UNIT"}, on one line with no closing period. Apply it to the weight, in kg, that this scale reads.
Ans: {"value": 50, "unit": "kg"}
